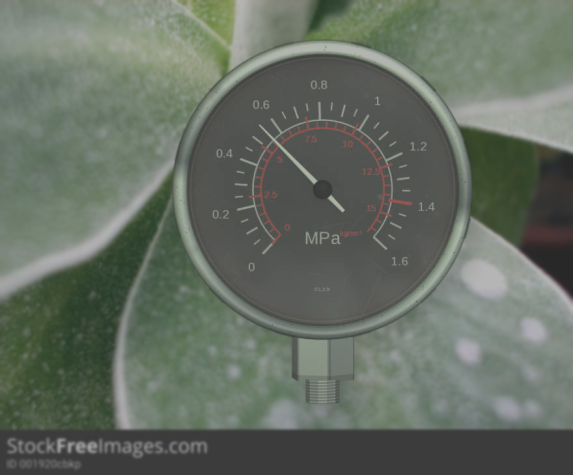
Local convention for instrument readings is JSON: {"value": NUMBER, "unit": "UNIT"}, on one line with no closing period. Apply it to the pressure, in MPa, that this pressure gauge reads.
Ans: {"value": 0.55, "unit": "MPa"}
